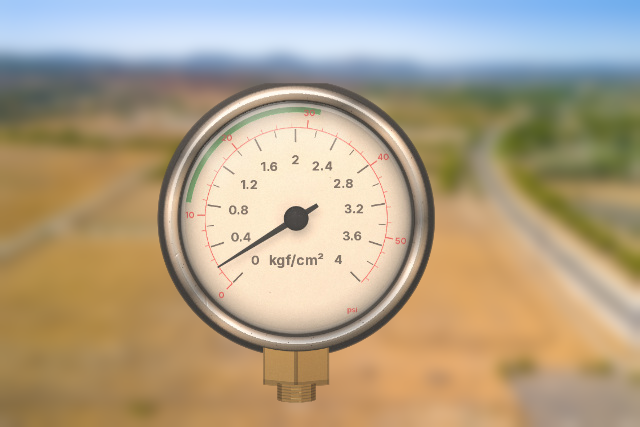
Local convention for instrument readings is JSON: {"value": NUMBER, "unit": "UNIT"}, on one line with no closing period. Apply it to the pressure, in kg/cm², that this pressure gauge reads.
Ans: {"value": 0.2, "unit": "kg/cm²"}
